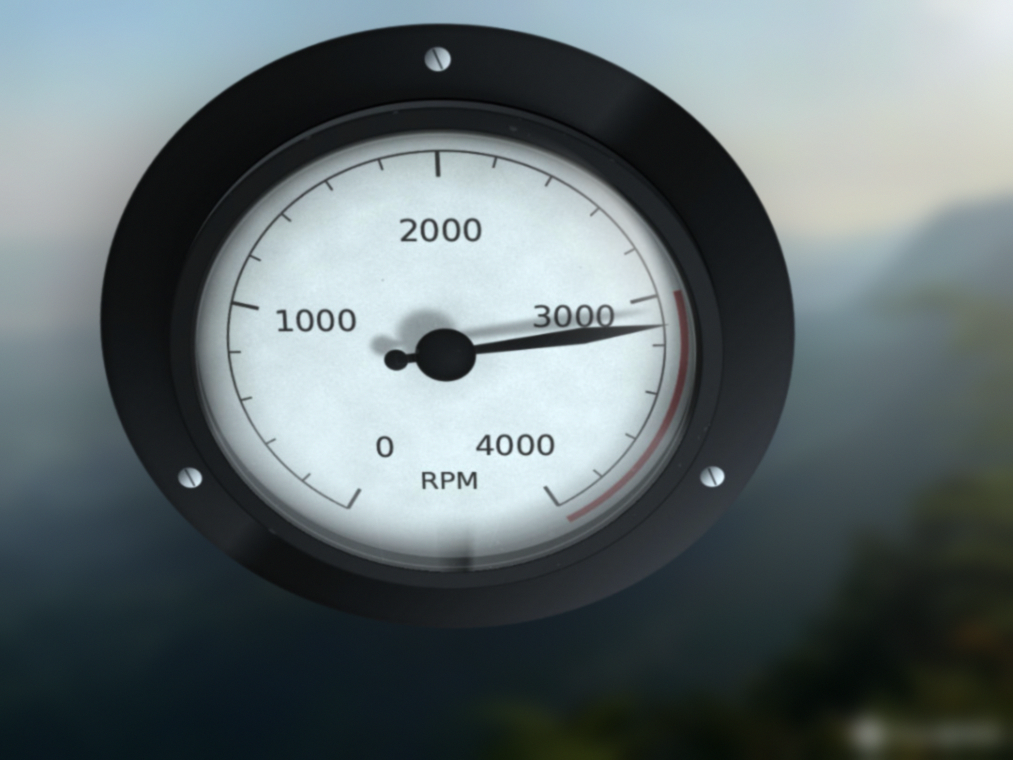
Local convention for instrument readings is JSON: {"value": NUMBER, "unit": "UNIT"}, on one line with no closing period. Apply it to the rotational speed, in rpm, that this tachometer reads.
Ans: {"value": 3100, "unit": "rpm"}
